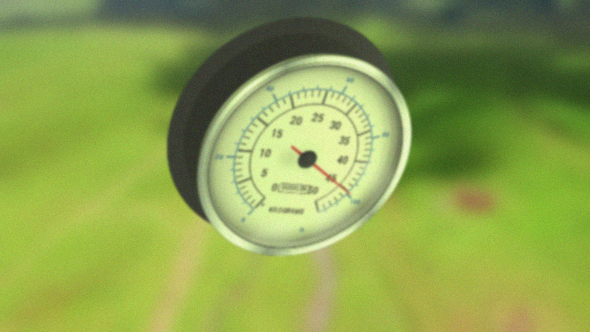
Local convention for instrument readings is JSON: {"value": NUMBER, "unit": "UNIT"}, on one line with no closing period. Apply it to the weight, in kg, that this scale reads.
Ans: {"value": 45, "unit": "kg"}
